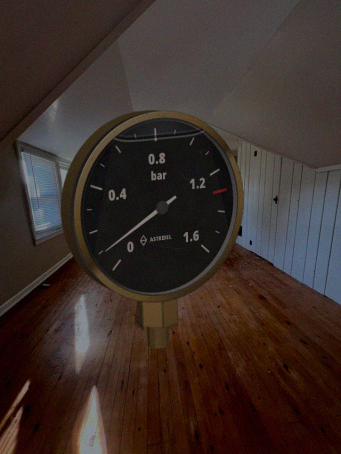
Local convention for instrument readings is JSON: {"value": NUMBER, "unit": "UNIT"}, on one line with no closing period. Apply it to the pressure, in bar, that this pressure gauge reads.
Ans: {"value": 0.1, "unit": "bar"}
